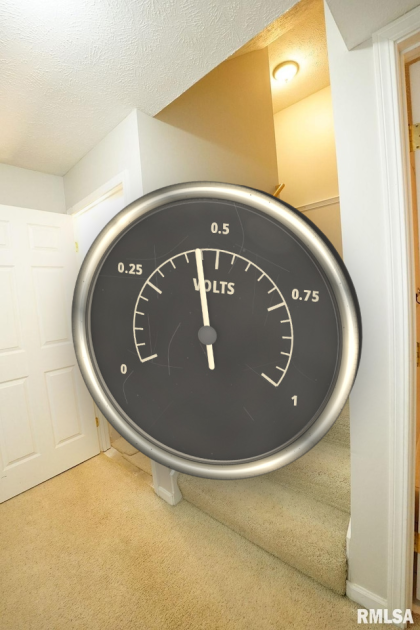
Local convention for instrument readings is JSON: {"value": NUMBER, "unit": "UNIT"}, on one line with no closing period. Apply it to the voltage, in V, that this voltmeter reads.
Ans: {"value": 0.45, "unit": "V"}
